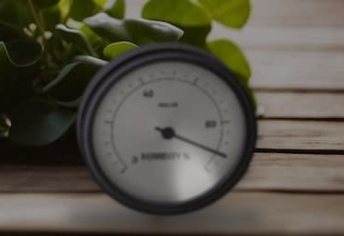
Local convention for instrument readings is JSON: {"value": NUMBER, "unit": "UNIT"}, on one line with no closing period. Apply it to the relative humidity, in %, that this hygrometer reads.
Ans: {"value": 92, "unit": "%"}
